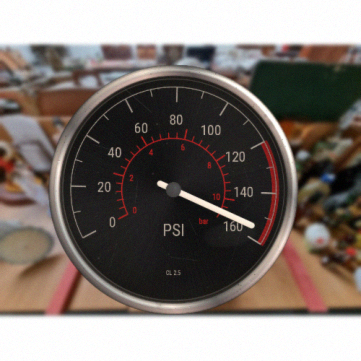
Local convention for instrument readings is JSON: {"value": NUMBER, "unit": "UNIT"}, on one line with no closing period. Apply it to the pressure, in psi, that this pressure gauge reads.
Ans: {"value": 155, "unit": "psi"}
